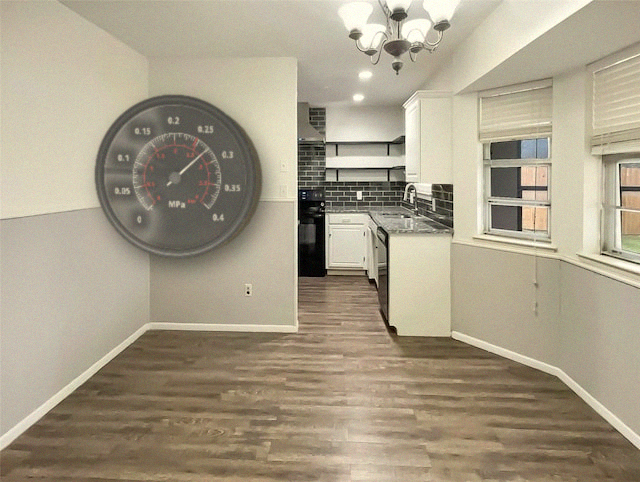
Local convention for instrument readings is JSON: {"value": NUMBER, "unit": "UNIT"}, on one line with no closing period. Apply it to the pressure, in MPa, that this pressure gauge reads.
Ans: {"value": 0.275, "unit": "MPa"}
